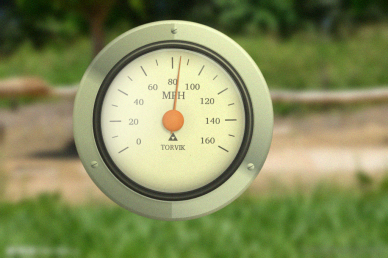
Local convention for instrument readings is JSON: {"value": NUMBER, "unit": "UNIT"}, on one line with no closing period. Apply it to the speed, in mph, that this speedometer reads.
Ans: {"value": 85, "unit": "mph"}
